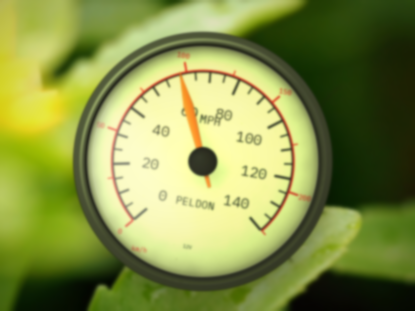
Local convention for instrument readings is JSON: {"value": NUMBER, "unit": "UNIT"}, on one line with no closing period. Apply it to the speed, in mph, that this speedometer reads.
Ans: {"value": 60, "unit": "mph"}
